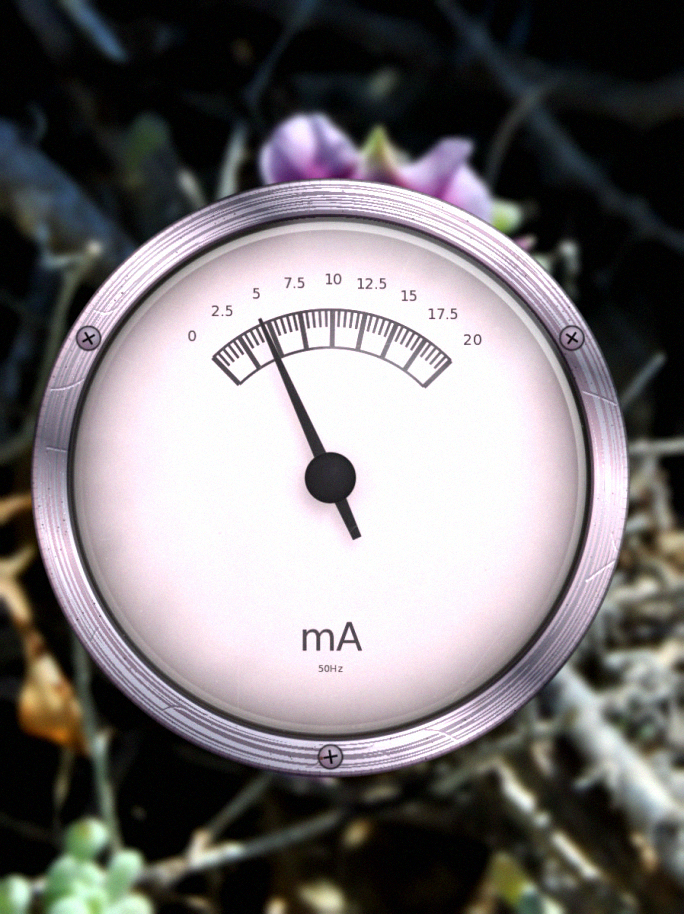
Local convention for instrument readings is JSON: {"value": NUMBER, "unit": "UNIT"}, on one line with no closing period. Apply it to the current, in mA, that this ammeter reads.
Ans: {"value": 4.5, "unit": "mA"}
